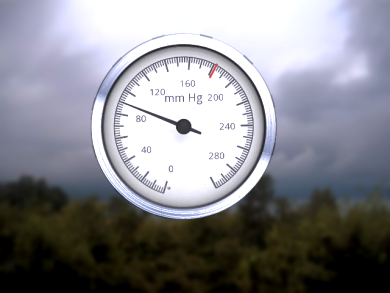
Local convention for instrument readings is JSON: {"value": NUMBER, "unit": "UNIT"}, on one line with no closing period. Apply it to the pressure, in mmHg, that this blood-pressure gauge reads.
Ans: {"value": 90, "unit": "mmHg"}
